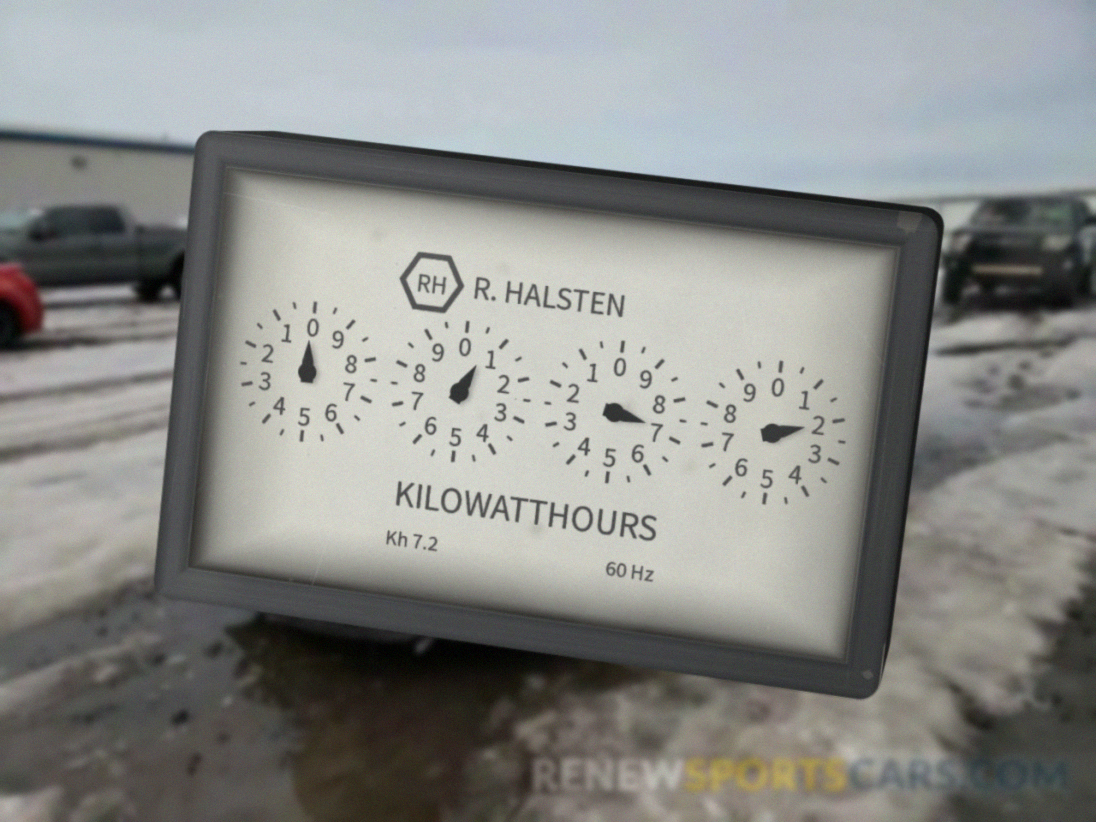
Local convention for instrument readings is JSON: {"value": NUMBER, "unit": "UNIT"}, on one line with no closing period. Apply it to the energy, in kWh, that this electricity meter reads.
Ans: {"value": 72, "unit": "kWh"}
